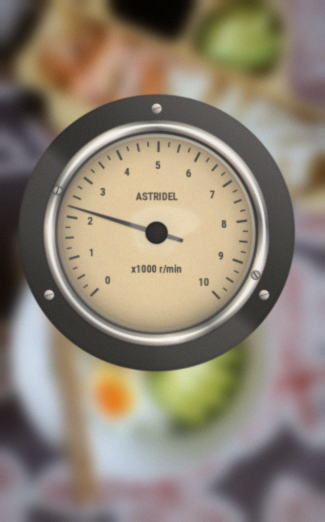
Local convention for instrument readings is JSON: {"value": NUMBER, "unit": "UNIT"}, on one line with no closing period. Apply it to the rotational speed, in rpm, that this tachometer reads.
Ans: {"value": 2250, "unit": "rpm"}
